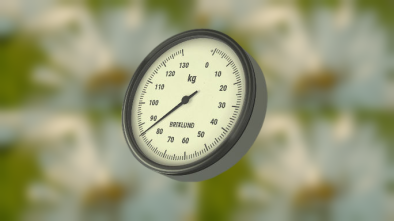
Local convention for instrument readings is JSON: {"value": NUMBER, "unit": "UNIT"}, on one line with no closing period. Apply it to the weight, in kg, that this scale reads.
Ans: {"value": 85, "unit": "kg"}
